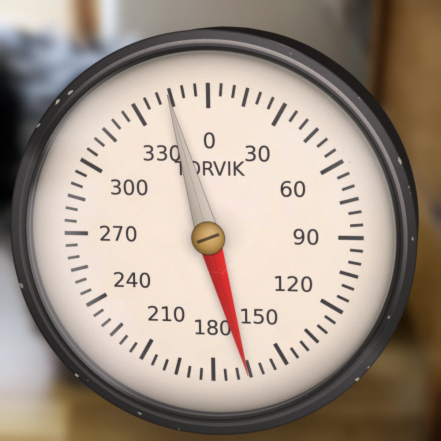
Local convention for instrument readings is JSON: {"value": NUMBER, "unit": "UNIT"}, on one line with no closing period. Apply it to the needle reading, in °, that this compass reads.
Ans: {"value": 165, "unit": "°"}
